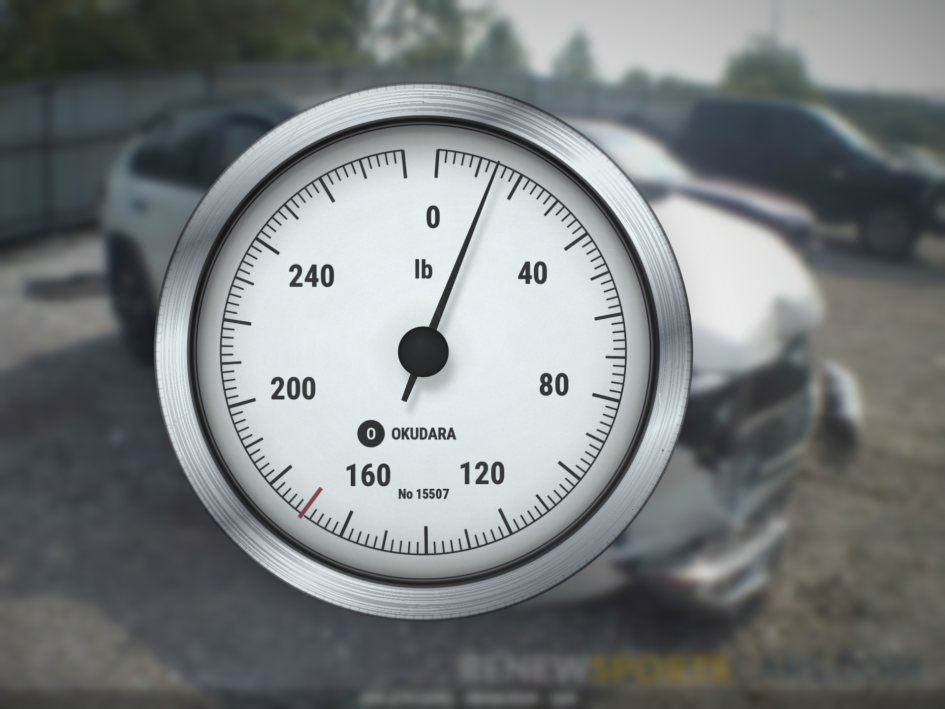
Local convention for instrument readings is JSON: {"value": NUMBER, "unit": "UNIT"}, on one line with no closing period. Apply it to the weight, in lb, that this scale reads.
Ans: {"value": 14, "unit": "lb"}
